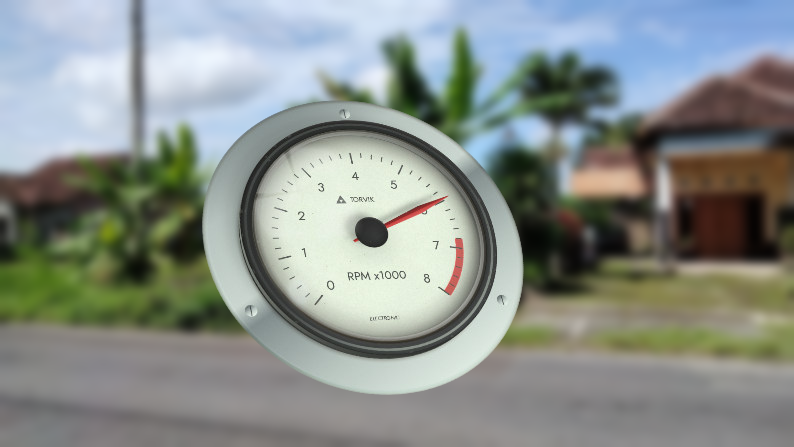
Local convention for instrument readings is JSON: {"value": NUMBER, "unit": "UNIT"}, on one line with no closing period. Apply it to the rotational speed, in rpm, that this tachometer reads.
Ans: {"value": 6000, "unit": "rpm"}
